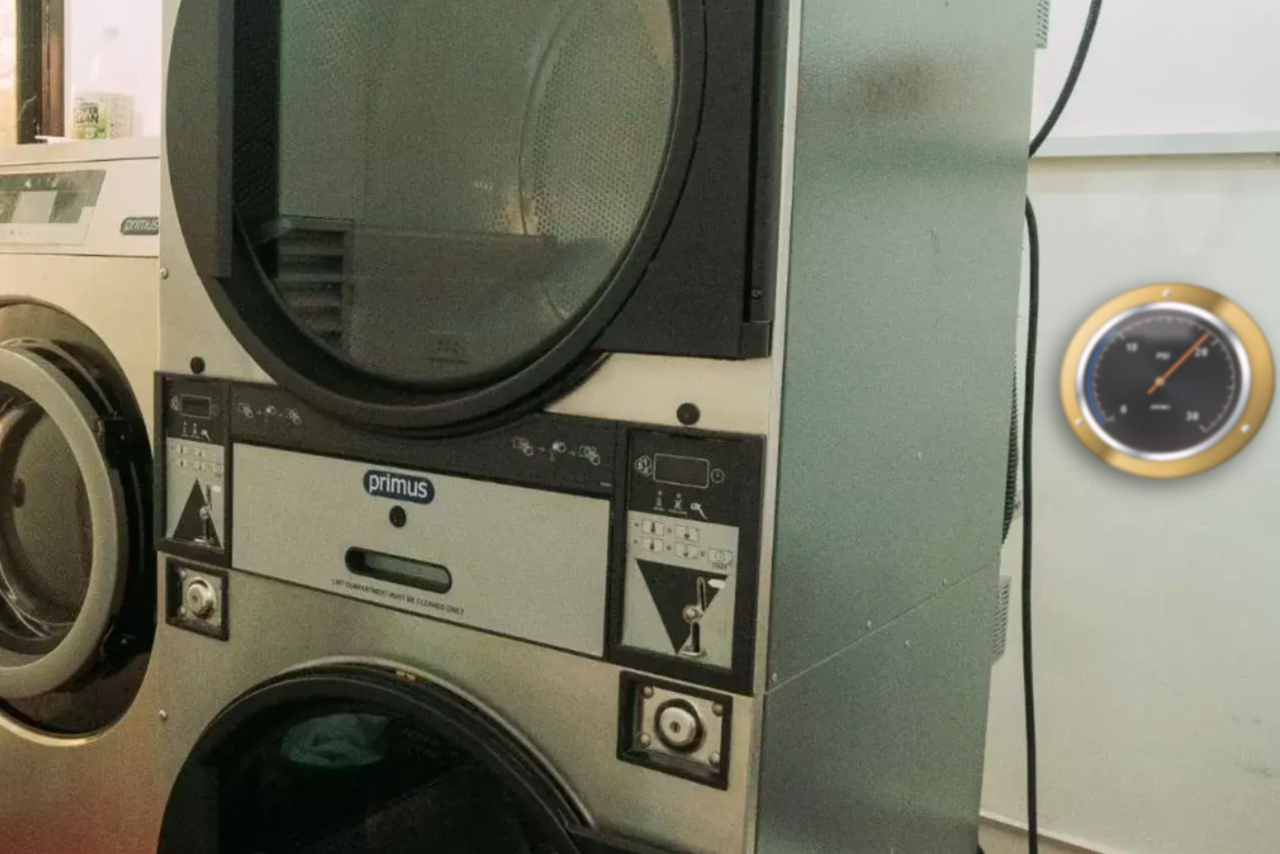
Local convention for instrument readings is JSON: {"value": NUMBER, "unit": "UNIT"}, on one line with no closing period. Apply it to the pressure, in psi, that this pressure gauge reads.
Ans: {"value": 19, "unit": "psi"}
